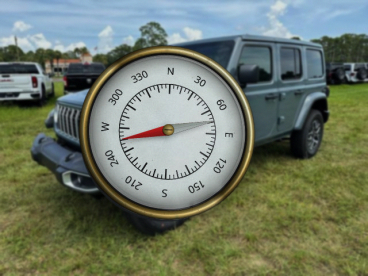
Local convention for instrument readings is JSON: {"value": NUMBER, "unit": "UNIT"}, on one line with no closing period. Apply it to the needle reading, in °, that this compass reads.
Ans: {"value": 255, "unit": "°"}
